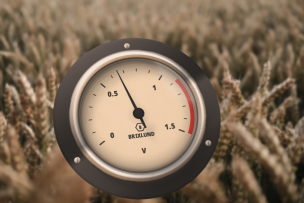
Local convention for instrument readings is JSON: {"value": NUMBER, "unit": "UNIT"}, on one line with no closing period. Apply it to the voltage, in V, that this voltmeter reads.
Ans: {"value": 0.65, "unit": "V"}
